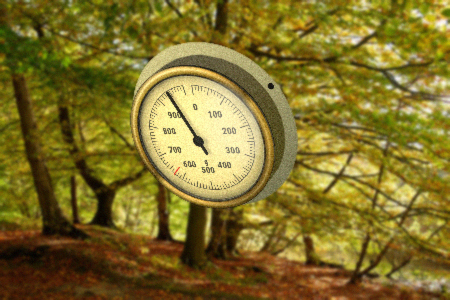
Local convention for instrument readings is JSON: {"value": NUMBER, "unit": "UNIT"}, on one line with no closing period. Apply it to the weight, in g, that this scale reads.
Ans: {"value": 950, "unit": "g"}
